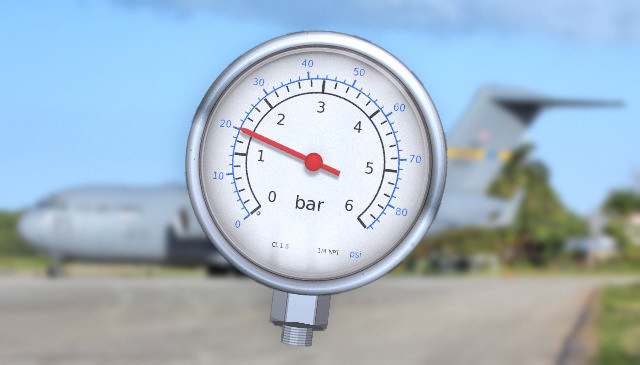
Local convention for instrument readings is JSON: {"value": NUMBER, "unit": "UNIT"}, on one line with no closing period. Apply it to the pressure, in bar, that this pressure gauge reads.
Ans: {"value": 1.4, "unit": "bar"}
